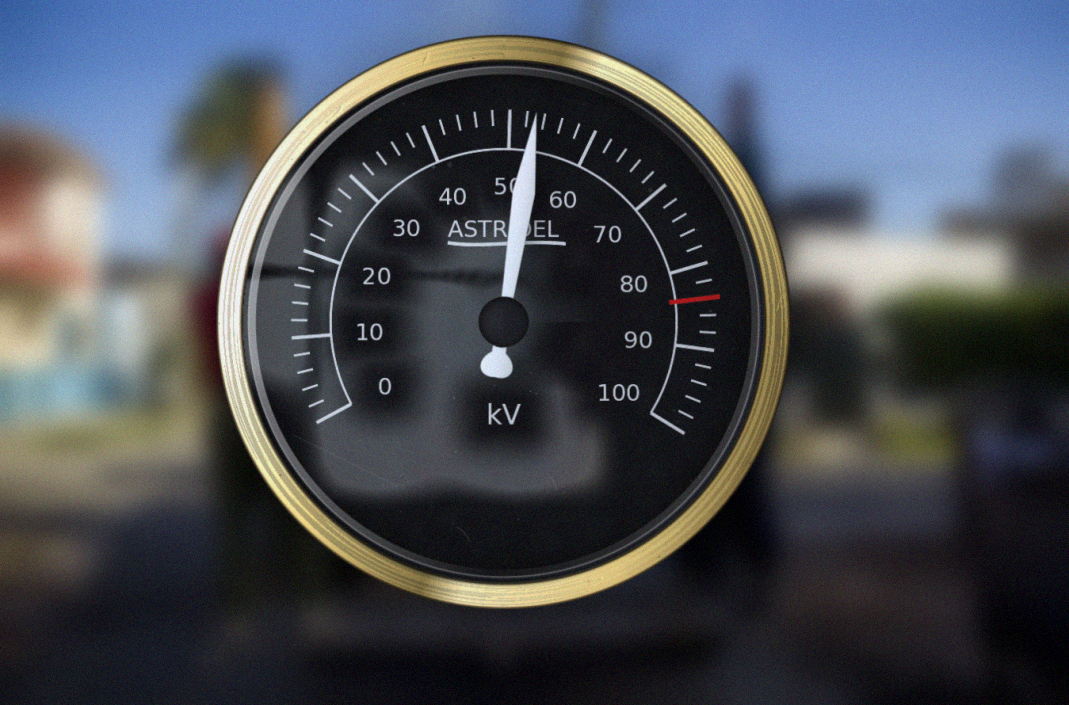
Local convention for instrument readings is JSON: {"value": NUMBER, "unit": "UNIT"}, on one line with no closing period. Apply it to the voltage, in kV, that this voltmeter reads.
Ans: {"value": 53, "unit": "kV"}
